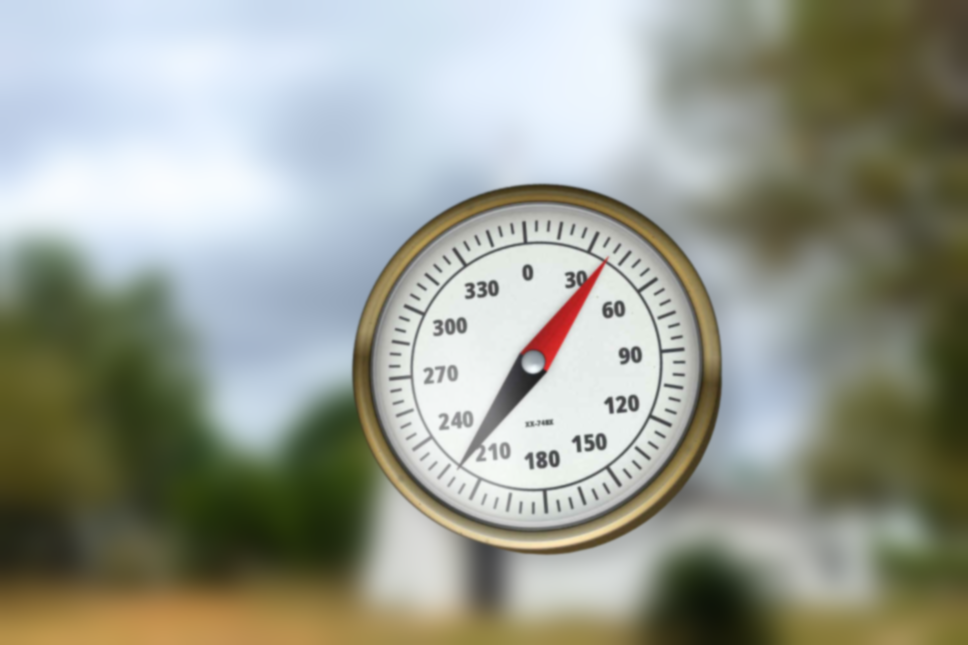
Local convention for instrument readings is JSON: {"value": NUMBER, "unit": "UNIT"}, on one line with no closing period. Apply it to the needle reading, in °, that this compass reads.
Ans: {"value": 40, "unit": "°"}
